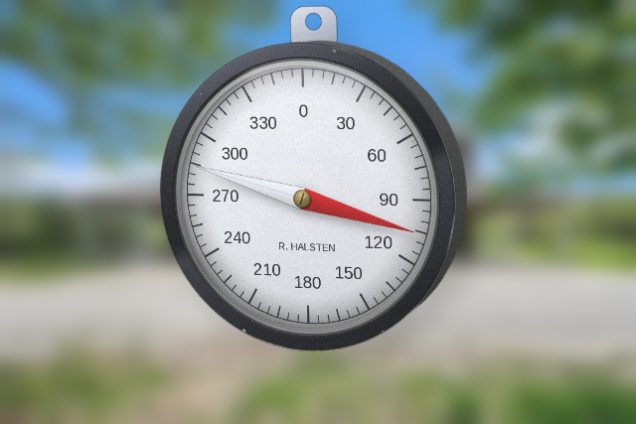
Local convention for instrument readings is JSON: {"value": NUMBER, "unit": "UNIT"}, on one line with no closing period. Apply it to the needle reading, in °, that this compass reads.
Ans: {"value": 105, "unit": "°"}
